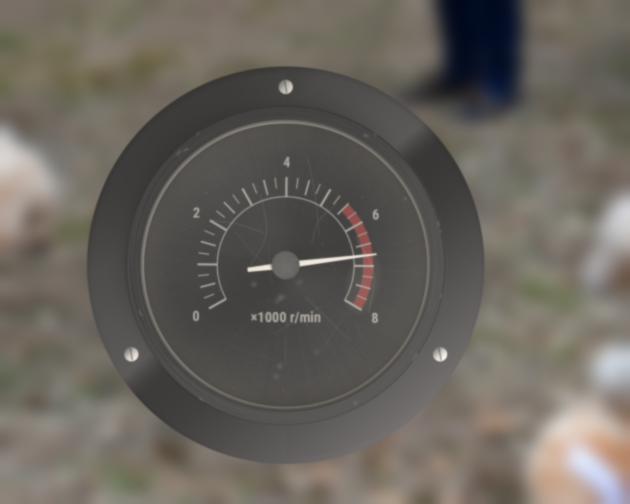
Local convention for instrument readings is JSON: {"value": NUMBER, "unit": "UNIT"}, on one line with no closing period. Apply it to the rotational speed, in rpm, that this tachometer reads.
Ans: {"value": 6750, "unit": "rpm"}
